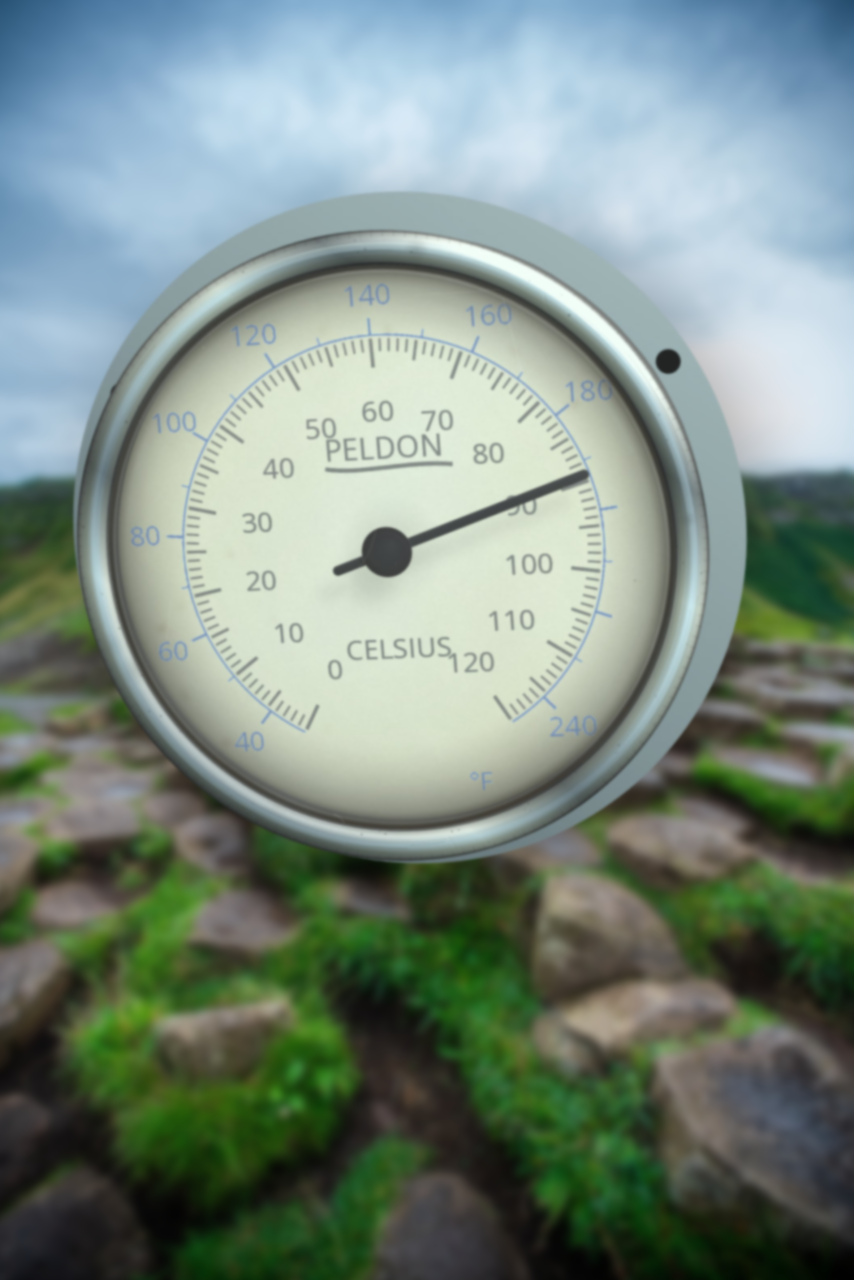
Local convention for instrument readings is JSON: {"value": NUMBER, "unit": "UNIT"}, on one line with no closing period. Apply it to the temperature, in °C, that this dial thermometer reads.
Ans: {"value": 89, "unit": "°C"}
